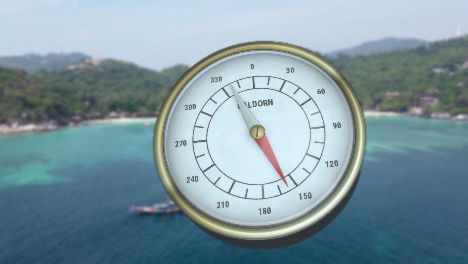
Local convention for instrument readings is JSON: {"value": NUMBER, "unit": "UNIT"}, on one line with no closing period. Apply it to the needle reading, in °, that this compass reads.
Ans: {"value": 157.5, "unit": "°"}
